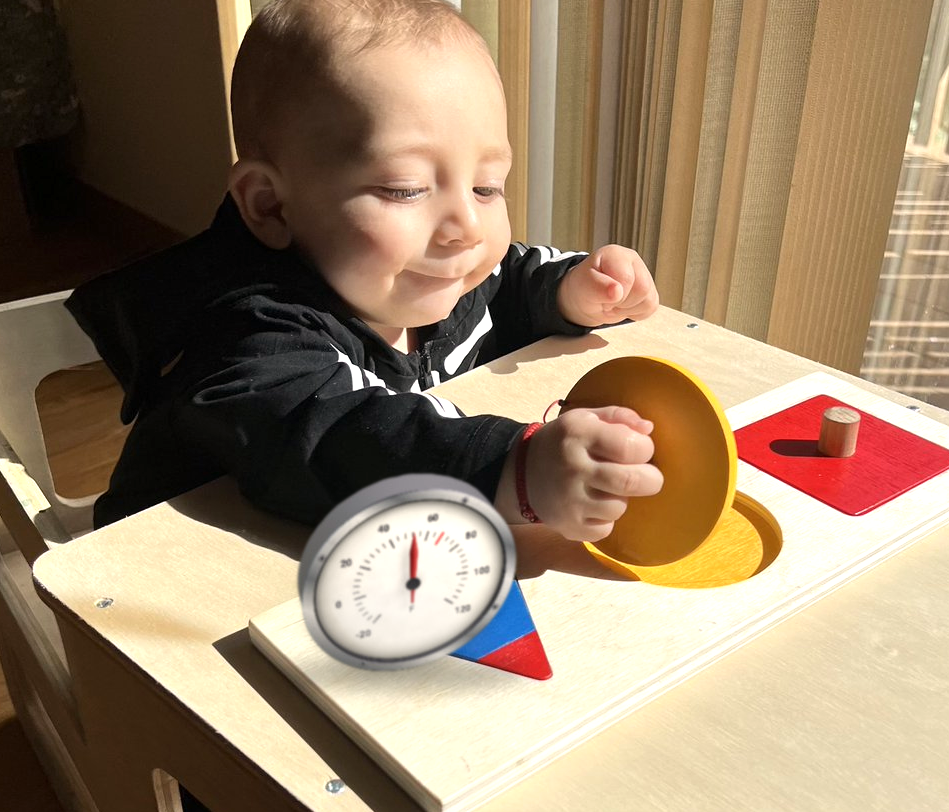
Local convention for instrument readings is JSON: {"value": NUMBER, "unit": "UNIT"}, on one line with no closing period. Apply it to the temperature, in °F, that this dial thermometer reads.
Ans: {"value": 52, "unit": "°F"}
